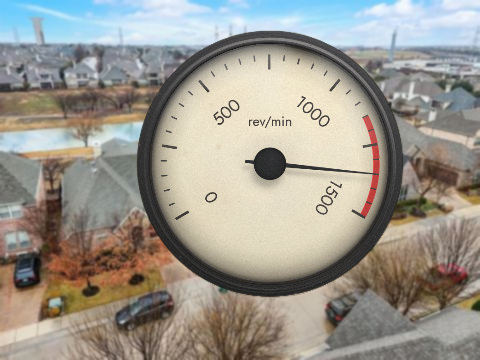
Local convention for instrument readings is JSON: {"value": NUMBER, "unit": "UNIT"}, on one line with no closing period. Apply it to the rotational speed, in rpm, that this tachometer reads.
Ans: {"value": 1350, "unit": "rpm"}
